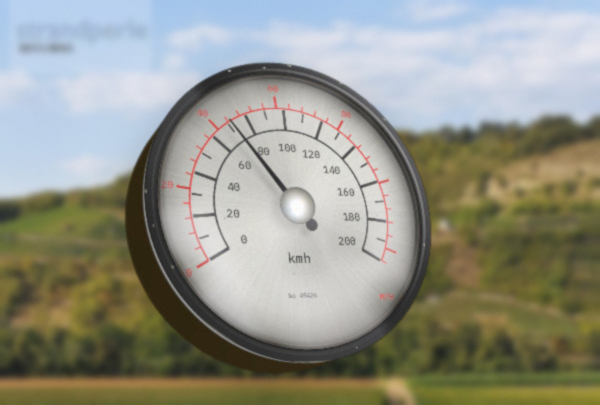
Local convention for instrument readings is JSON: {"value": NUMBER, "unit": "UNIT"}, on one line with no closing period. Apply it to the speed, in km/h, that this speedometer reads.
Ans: {"value": 70, "unit": "km/h"}
